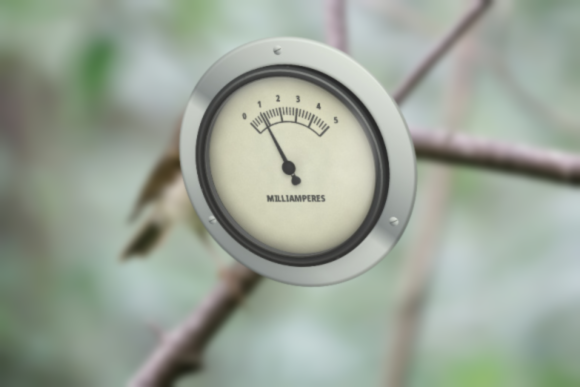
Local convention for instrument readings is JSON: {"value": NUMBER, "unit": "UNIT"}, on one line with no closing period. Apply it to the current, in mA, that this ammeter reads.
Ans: {"value": 1, "unit": "mA"}
